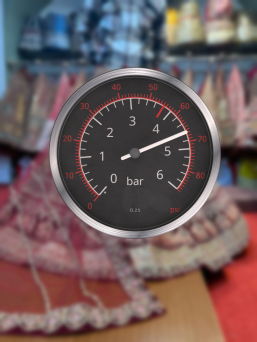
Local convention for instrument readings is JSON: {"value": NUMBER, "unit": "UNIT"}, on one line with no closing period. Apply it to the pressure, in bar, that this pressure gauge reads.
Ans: {"value": 4.6, "unit": "bar"}
